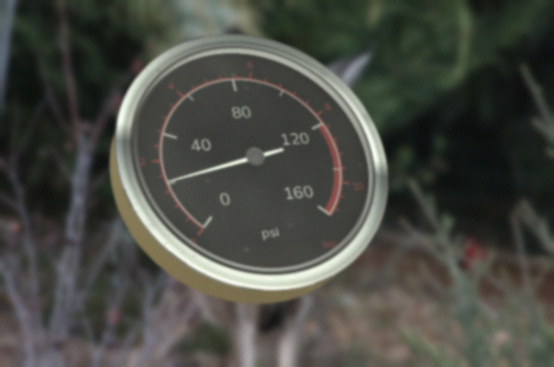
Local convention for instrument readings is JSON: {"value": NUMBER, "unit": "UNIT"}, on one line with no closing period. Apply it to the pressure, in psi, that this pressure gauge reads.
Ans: {"value": 20, "unit": "psi"}
